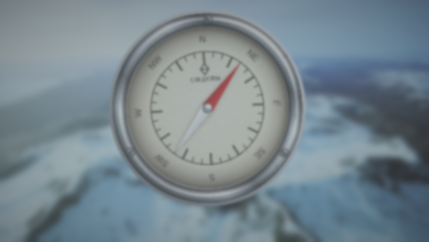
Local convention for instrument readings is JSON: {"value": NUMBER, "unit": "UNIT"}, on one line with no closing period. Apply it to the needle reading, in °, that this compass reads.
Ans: {"value": 40, "unit": "°"}
